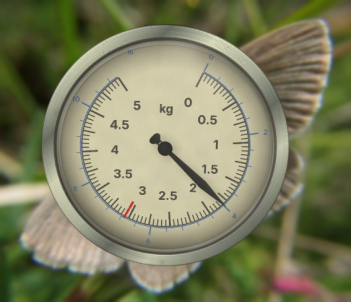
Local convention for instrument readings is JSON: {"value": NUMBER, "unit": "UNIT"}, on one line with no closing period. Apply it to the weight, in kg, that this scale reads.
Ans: {"value": 1.8, "unit": "kg"}
